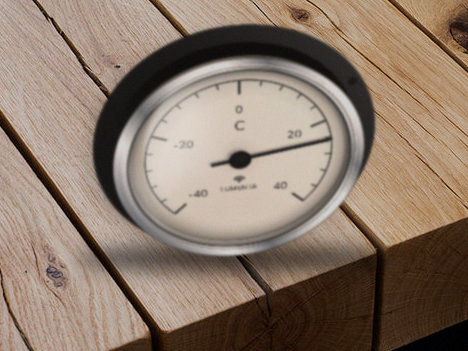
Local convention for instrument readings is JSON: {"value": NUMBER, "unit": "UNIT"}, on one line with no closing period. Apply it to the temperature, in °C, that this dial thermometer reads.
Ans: {"value": 24, "unit": "°C"}
